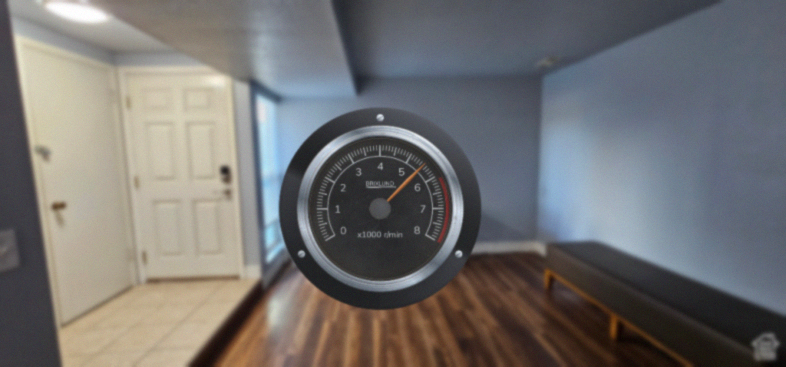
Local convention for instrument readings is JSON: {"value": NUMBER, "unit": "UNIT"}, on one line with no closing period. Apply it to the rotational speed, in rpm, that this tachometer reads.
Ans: {"value": 5500, "unit": "rpm"}
